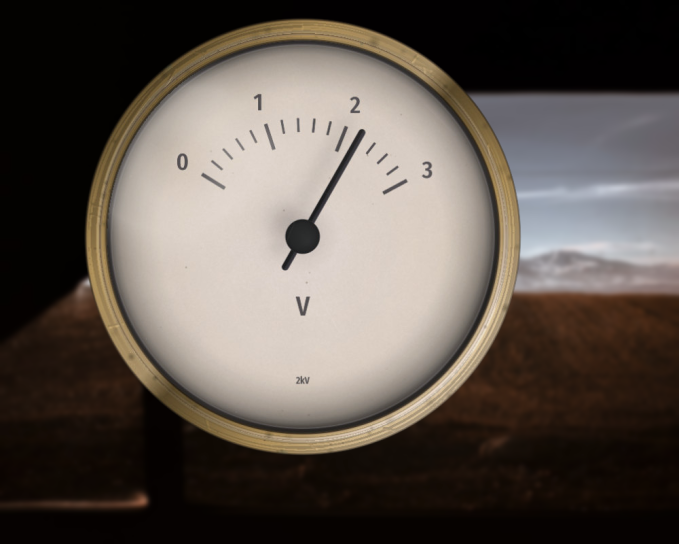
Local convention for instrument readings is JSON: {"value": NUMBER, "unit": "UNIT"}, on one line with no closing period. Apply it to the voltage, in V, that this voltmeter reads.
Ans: {"value": 2.2, "unit": "V"}
